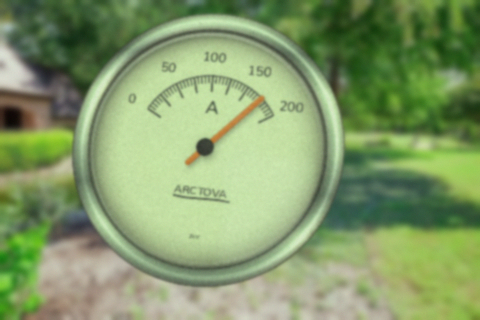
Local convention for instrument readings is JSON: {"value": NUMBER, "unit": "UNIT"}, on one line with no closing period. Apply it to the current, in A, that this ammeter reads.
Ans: {"value": 175, "unit": "A"}
